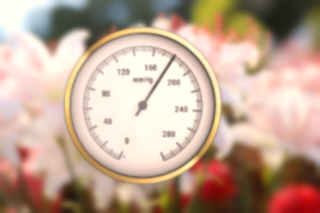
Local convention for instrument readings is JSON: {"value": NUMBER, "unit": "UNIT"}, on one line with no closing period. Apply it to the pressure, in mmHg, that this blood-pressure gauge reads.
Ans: {"value": 180, "unit": "mmHg"}
